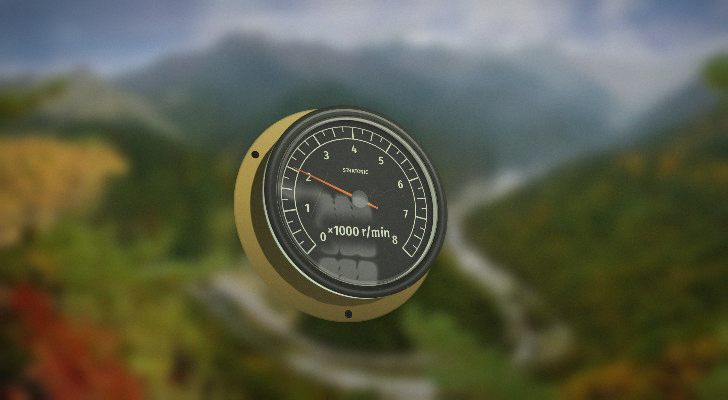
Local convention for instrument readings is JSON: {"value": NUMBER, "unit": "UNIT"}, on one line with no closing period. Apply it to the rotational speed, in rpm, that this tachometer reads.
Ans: {"value": 2000, "unit": "rpm"}
